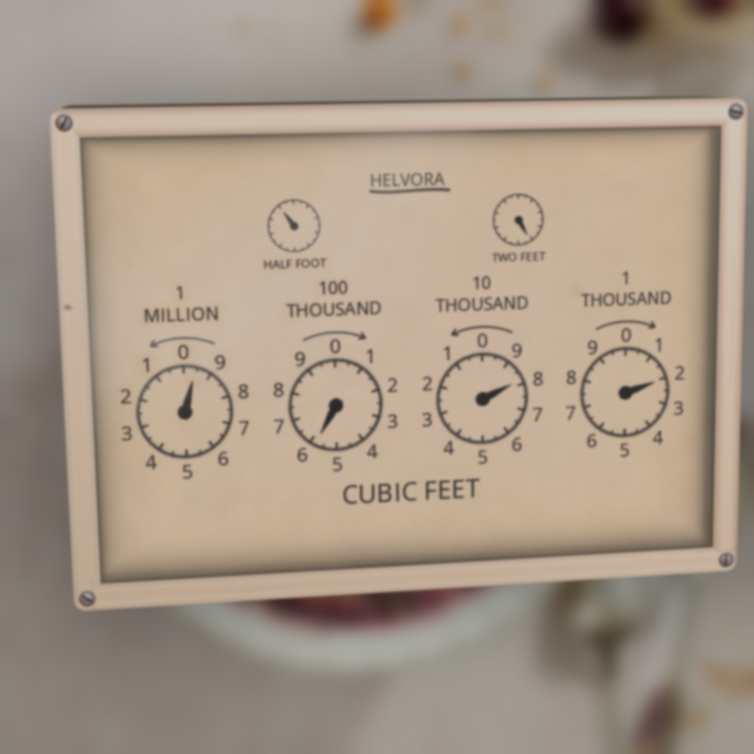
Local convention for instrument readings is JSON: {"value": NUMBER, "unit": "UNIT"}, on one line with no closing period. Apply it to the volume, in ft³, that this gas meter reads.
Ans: {"value": 958200, "unit": "ft³"}
